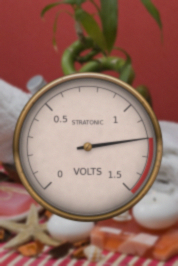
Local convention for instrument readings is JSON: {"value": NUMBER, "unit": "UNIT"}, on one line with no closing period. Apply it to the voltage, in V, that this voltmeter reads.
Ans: {"value": 1.2, "unit": "V"}
